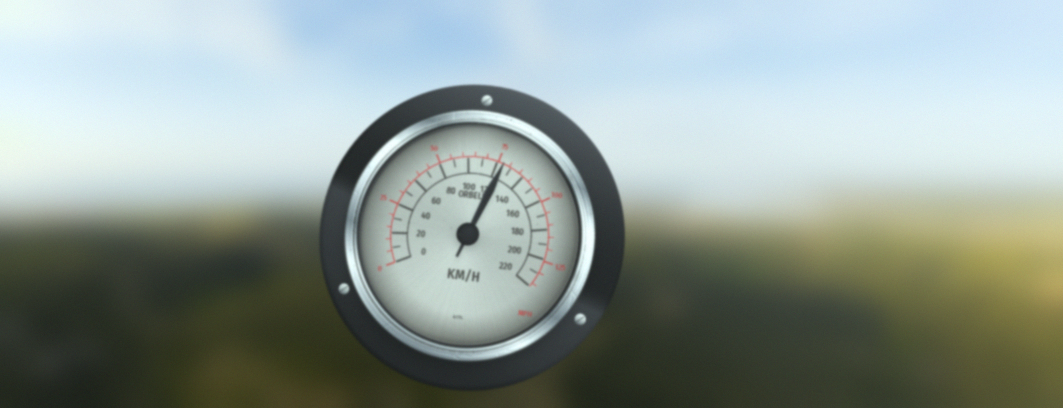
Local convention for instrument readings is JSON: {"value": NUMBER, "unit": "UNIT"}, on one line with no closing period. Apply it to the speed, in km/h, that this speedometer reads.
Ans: {"value": 125, "unit": "km/h"}
